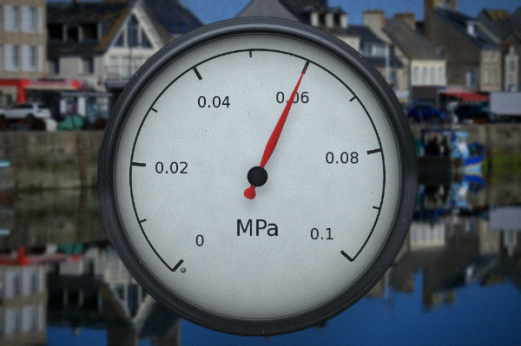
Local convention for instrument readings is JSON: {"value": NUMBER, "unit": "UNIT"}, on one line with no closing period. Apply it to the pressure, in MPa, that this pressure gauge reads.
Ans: {"value": 0.06, "unit": "MPa"}
